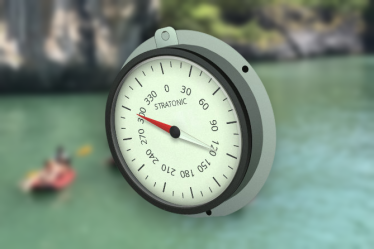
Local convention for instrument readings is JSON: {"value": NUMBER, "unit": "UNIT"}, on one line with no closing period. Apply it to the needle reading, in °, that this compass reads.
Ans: {"value": 300, "unit": "°"}
